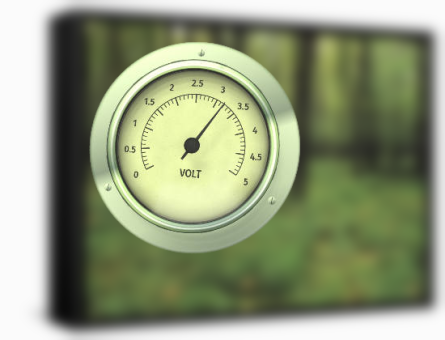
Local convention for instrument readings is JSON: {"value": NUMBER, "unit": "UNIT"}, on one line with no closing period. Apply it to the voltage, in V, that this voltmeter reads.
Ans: {"value": 3.2, "unit": "V"}
